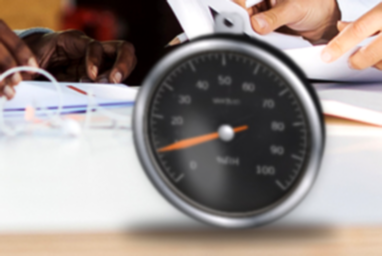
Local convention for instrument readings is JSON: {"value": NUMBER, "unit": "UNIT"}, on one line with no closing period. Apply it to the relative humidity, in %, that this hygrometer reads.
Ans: {"value": 10, "unit": "%"}
